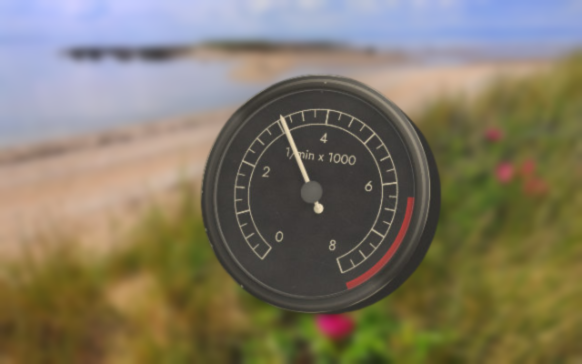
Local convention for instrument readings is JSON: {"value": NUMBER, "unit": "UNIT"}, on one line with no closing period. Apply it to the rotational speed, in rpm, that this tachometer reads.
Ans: {"value": 3125, "unit": "rpm"}
